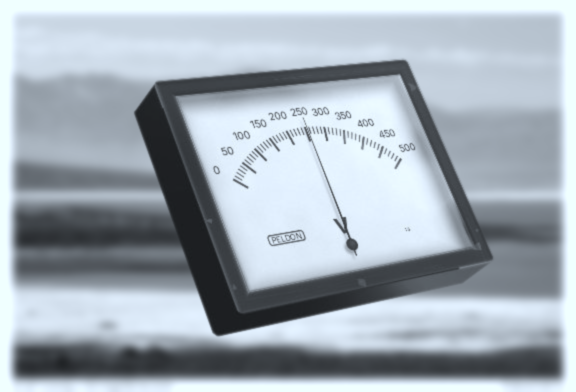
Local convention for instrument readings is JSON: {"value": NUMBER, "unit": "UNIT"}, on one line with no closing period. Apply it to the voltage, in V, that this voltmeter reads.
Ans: {"value": 250, "unit": "V"}
